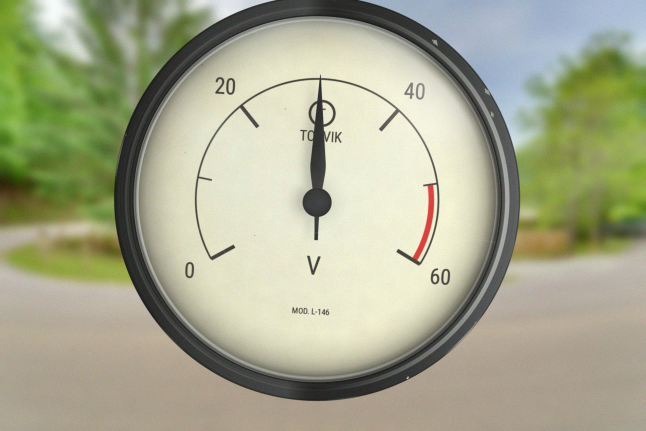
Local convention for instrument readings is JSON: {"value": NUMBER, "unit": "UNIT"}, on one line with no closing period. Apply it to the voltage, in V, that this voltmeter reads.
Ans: {"value": 30, "unit": "V"}
